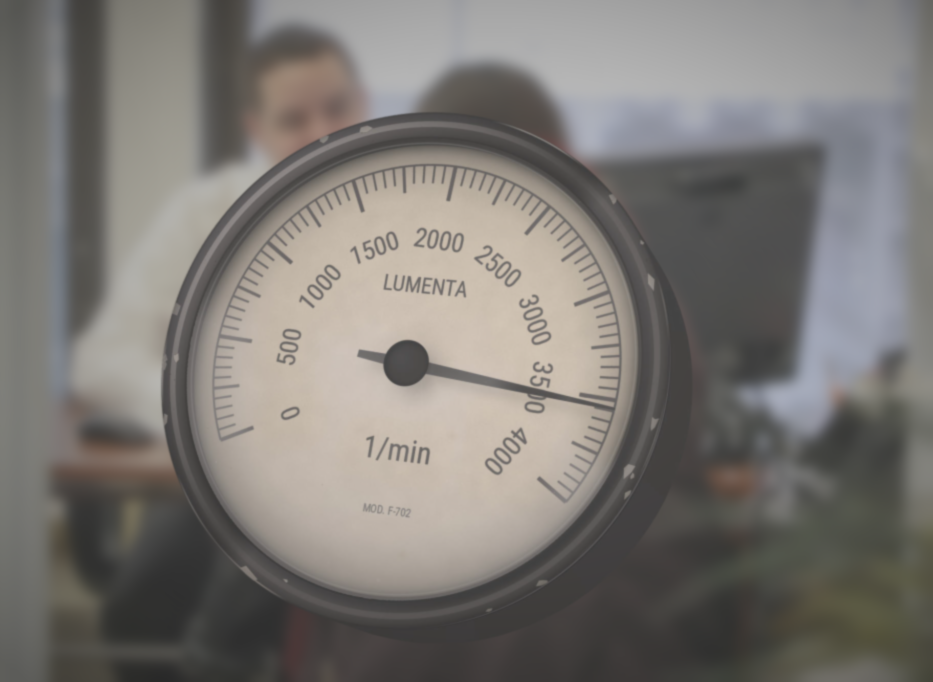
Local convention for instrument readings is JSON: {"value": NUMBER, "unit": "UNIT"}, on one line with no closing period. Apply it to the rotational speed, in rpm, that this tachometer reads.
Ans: {"value": 3550, "unit": "rpm"}
